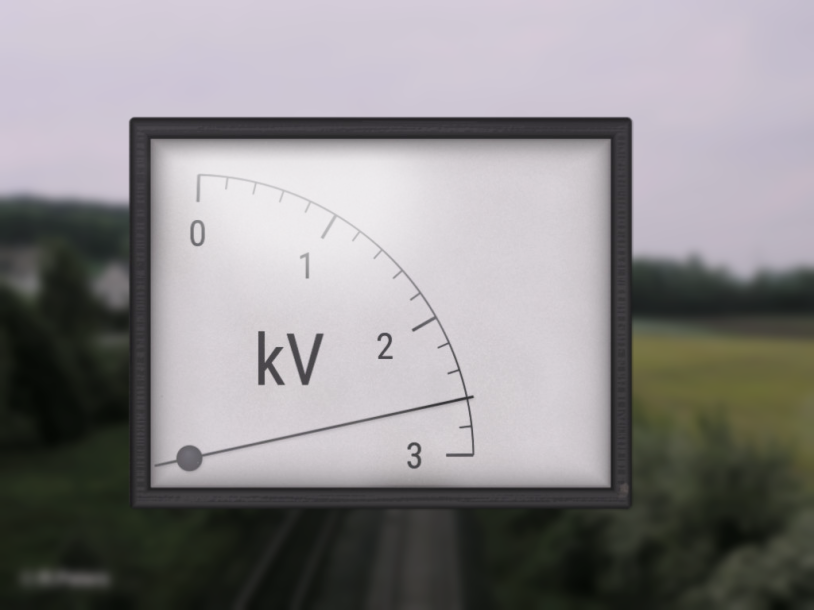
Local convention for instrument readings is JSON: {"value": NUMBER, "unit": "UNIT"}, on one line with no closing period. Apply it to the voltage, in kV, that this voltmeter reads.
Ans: {"value": 2.6, "unit": "kV"}
